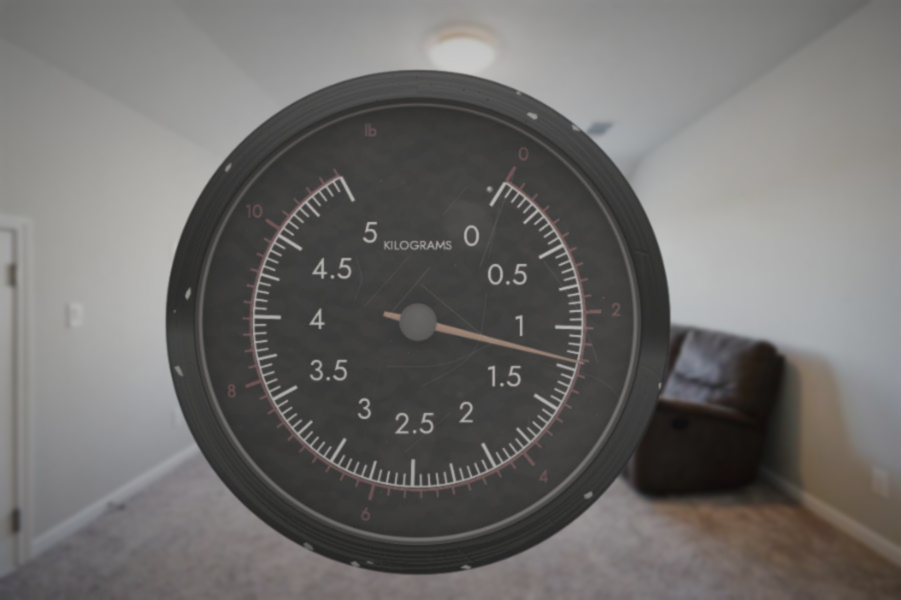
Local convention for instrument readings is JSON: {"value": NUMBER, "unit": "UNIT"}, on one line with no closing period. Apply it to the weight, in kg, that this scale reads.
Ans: {"value": 1.2, "unit": "kg"}
